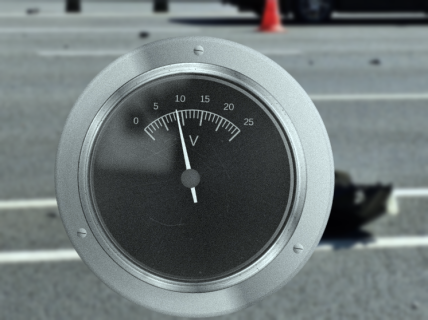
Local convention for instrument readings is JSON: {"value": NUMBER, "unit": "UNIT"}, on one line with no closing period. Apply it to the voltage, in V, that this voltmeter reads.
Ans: {"value": 9, "unit": "V"}
